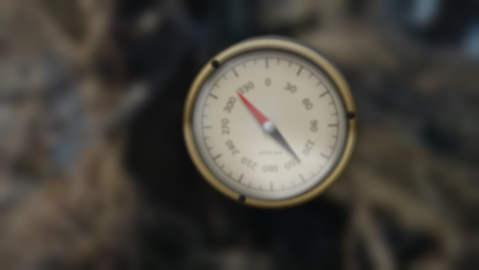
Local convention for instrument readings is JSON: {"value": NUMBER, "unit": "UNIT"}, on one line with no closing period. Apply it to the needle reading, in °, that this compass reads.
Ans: {"value": 320, "unit": "°"}
